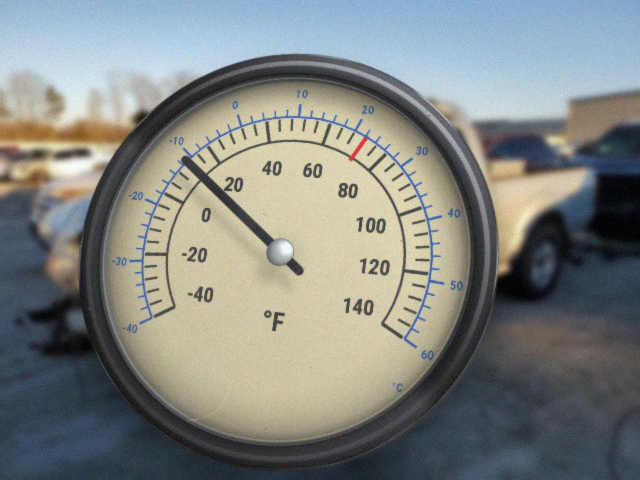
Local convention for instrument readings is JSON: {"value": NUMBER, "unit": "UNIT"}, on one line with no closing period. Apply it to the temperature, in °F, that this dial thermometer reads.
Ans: {"value": 12, "unit": "°F"}
